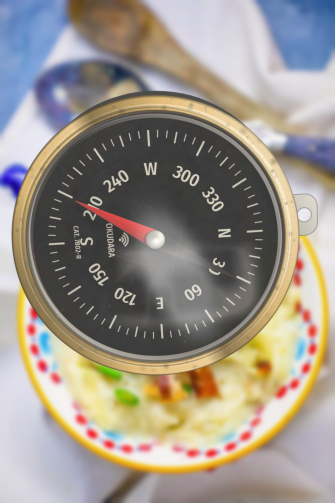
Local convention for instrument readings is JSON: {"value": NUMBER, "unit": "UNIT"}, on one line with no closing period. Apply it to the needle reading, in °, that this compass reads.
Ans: {"value": 210, "unit": "°"}
